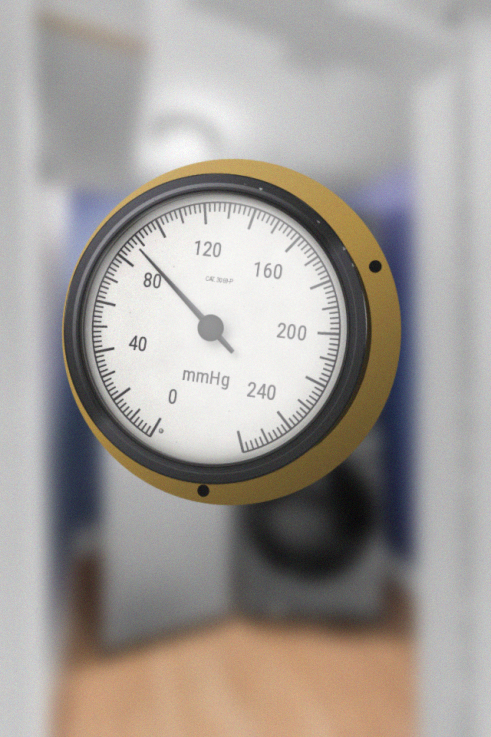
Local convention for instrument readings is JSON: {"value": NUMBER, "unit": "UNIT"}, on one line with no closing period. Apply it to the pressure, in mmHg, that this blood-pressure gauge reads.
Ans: {"value": 88, "unit": "mmHg"}
